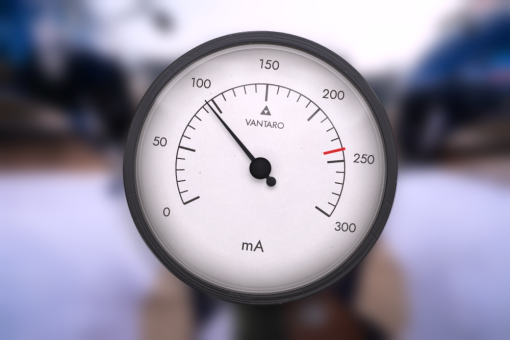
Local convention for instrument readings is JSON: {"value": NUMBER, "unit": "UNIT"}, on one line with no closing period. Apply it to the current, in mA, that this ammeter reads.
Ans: {"value": 95, "unit": "mA"}
